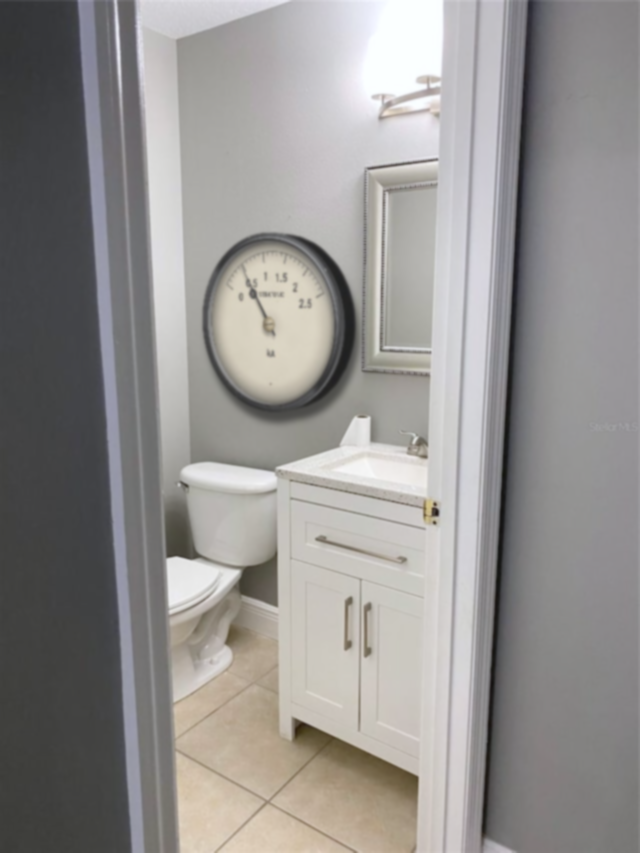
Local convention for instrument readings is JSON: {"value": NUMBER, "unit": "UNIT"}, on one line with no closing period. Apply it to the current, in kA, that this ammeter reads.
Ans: {"value": 0.5, "unit": "kA"}
